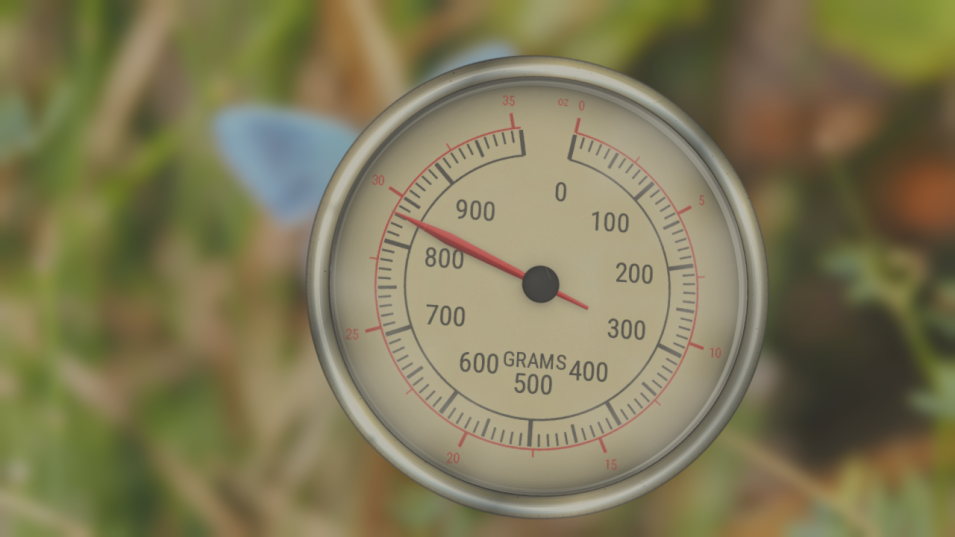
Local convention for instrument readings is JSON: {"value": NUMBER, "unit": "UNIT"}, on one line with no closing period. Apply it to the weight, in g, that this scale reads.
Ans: {"value": 830, "unit": "g"}
